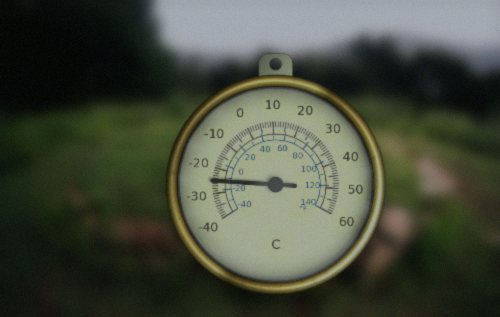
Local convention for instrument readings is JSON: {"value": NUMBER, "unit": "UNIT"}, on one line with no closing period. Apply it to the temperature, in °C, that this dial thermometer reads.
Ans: {"value": -25, "unit": "°C"}
